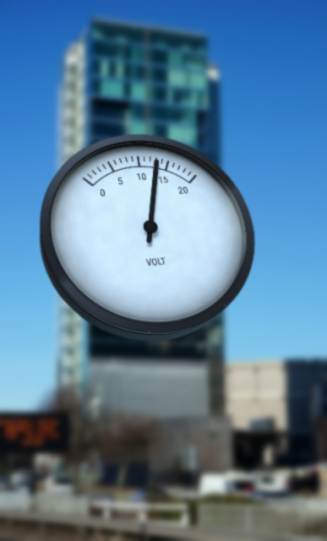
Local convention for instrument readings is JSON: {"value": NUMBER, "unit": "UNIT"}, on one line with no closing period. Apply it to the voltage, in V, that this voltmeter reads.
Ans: {"value": 13, "unit": "V"}
